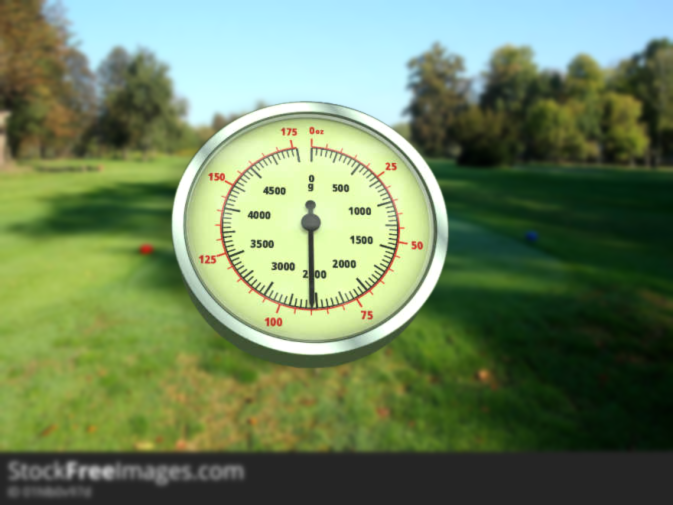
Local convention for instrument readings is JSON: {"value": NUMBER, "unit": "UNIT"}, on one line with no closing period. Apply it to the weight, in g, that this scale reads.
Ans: {"value": 2550, "unit": "g"}
